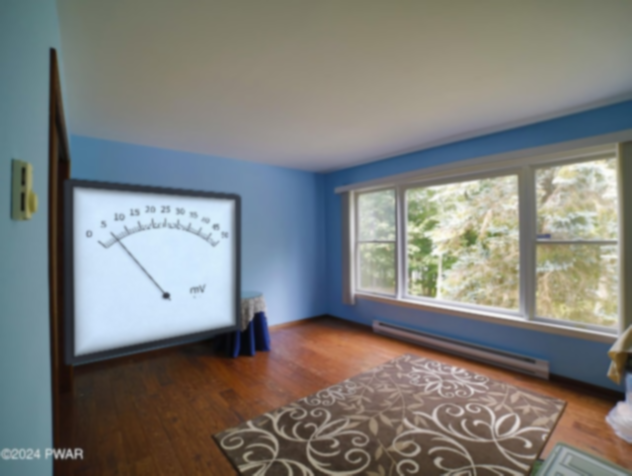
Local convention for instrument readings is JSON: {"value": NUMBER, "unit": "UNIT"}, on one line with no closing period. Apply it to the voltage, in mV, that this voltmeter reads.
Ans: {"value": 5, "unit": "mV"}
